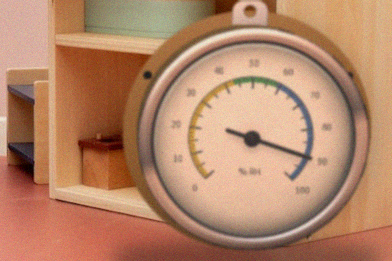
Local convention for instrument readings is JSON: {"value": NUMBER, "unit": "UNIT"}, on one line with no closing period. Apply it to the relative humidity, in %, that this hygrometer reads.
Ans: {"value": 90, "unit": "%"}
